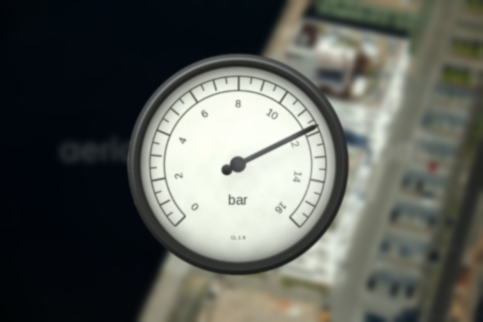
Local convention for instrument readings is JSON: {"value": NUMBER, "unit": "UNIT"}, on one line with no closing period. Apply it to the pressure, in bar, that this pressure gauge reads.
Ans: {"value": 11.75, "unit": "bar"}
